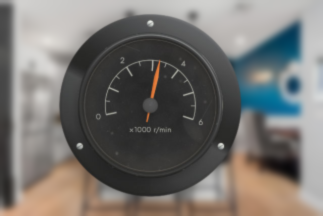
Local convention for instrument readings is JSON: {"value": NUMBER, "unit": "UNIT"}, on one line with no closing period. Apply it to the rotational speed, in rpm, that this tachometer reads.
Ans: {"value": 3250, "unit": "rpm"}
